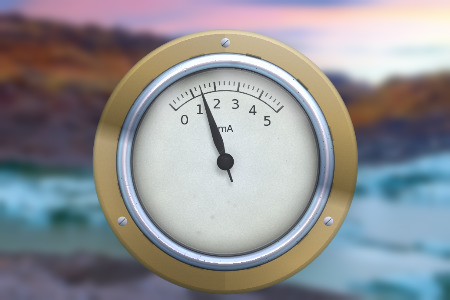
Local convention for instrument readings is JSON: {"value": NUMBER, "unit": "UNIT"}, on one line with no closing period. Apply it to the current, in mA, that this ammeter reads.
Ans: {"value": 1.4, "unit": "mA"}
